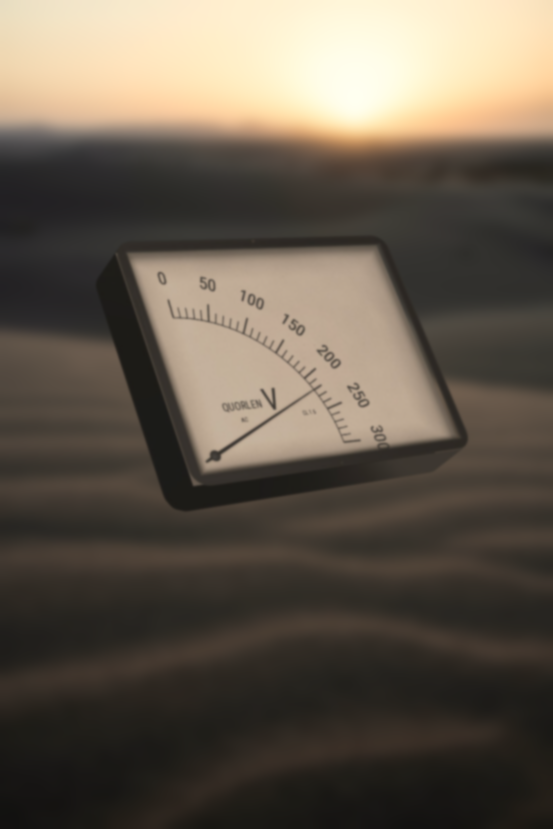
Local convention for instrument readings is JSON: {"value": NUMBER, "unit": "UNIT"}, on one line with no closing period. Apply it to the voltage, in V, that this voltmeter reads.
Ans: {"value": 220, "unit": "V"}
